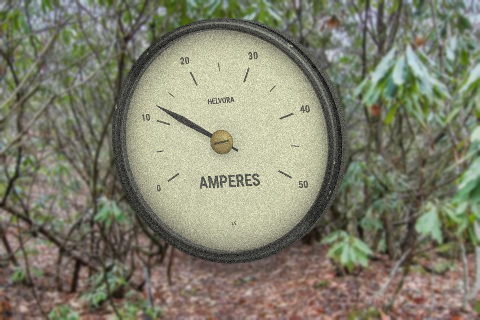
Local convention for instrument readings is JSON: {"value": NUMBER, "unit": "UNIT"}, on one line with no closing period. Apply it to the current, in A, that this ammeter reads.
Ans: {"value": 12.5, "unit": "A"}
